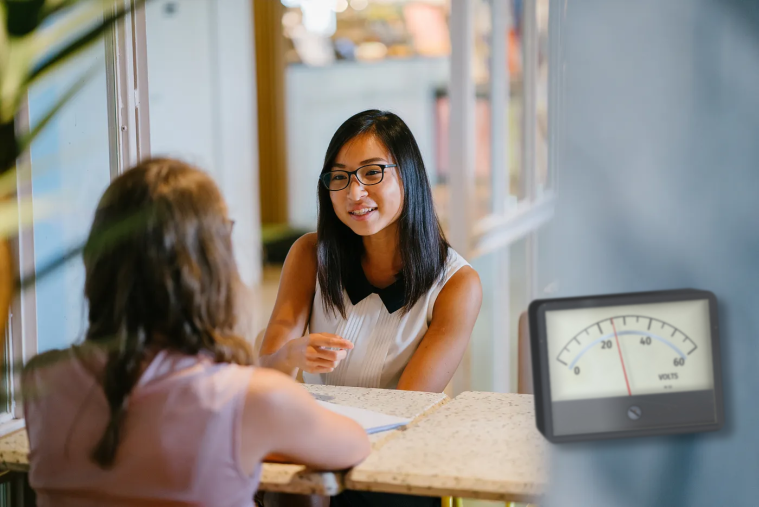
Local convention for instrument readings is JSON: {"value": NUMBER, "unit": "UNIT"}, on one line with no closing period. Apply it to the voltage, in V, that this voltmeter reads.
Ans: {"value": 25, "unit": "V"}
